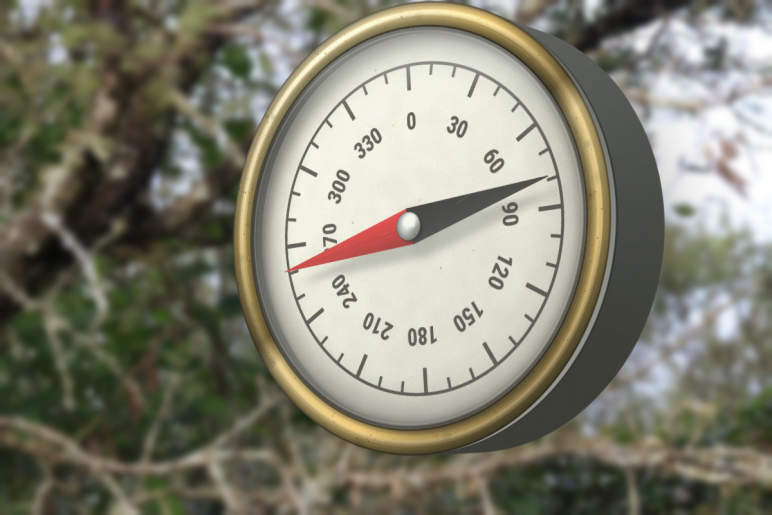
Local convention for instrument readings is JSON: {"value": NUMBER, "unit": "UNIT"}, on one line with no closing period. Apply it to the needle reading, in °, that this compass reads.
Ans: {"value": 260, "unit": "°"}
